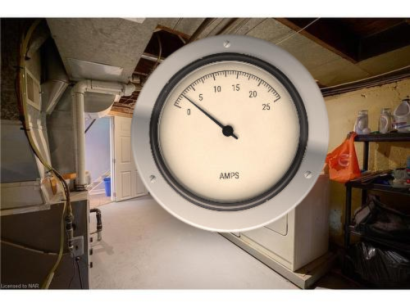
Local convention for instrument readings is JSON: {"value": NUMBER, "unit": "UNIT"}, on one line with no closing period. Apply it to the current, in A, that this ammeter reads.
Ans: {"value": 2.5, "unit": "A"}
